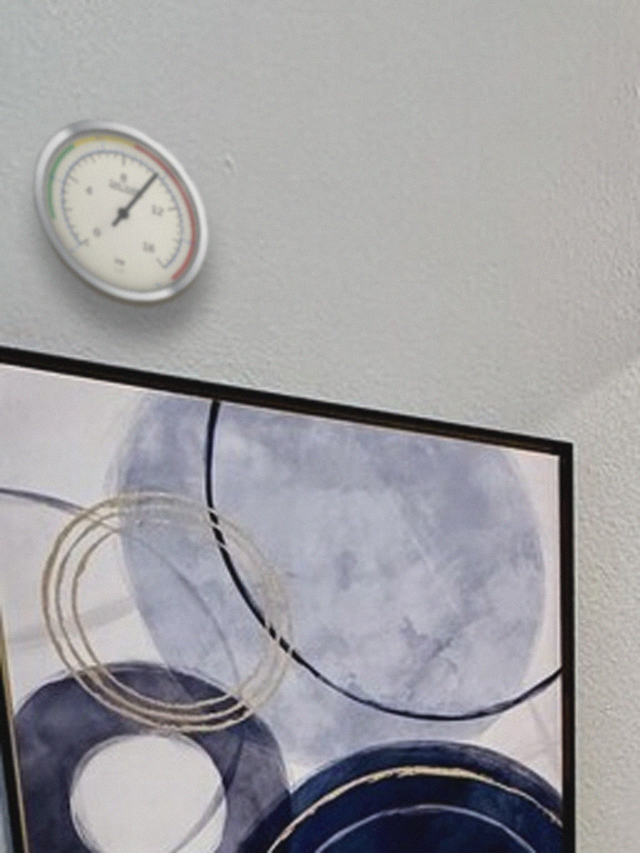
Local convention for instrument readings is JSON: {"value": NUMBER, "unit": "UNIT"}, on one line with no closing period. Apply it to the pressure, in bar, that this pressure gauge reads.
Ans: {"value": 10, "unit": "bar"}
